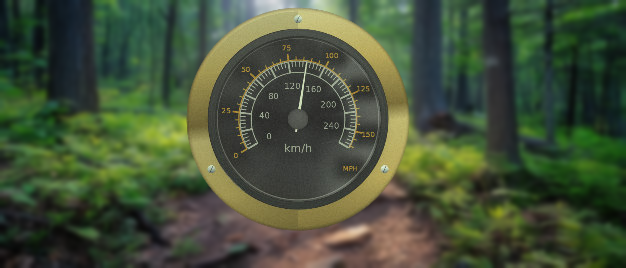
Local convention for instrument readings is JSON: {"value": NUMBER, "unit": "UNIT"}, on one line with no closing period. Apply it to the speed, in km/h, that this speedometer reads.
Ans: {"value": 140, "unit": "km/h"}
